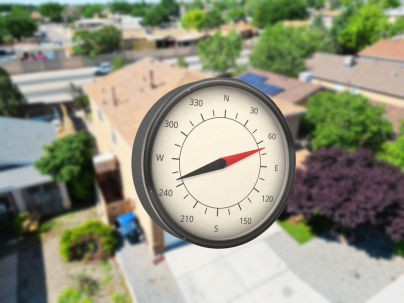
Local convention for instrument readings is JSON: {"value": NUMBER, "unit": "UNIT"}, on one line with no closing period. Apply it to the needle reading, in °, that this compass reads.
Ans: {"value": 67.5, "unit": "°"}
